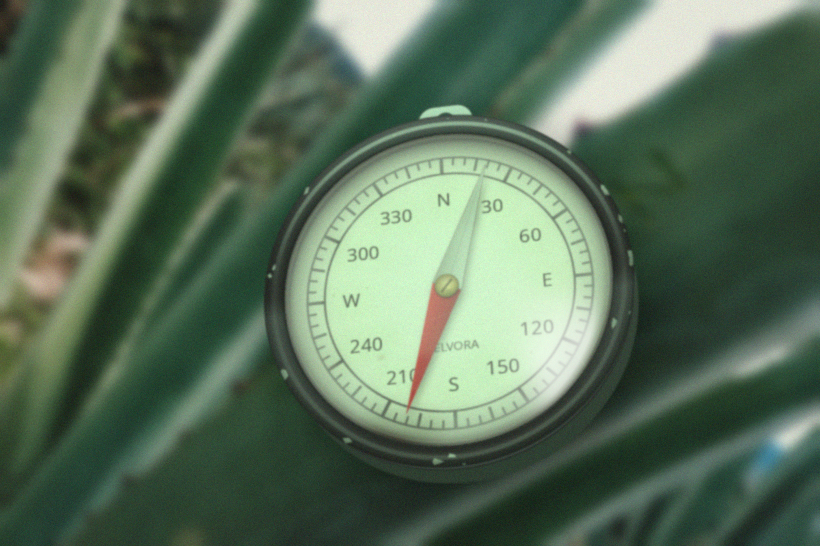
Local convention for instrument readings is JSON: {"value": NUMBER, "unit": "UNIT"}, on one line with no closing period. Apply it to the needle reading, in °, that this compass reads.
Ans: {"value": 200, "unit": "°"}
